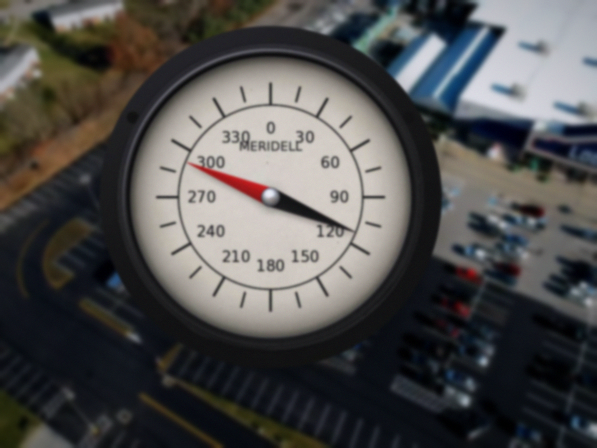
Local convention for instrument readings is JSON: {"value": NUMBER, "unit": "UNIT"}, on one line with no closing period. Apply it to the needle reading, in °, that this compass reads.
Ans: {"value": 292.5, "unit": "°"}
